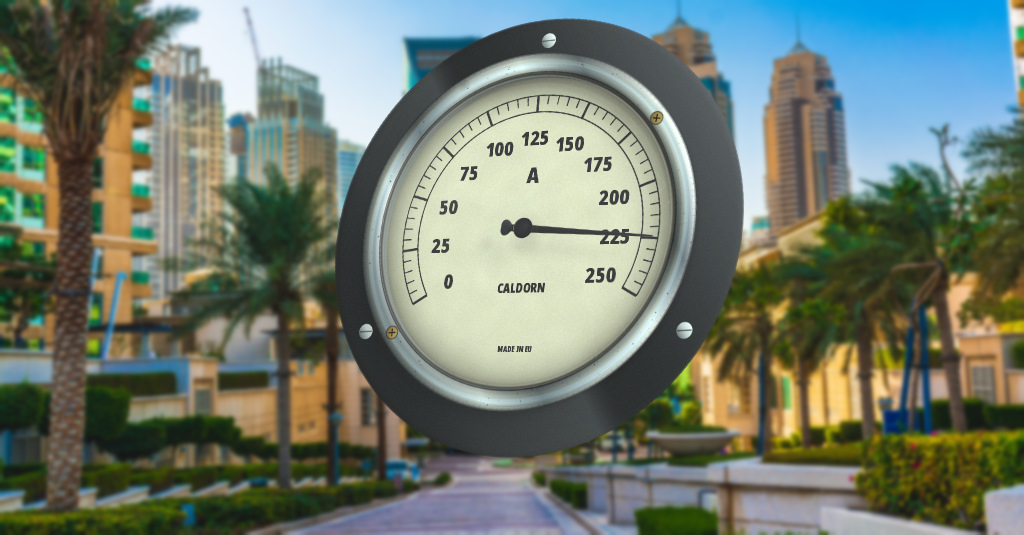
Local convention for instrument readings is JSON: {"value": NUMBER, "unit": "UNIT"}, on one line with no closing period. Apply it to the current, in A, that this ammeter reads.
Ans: {"value": 225, "unit": "A"}
